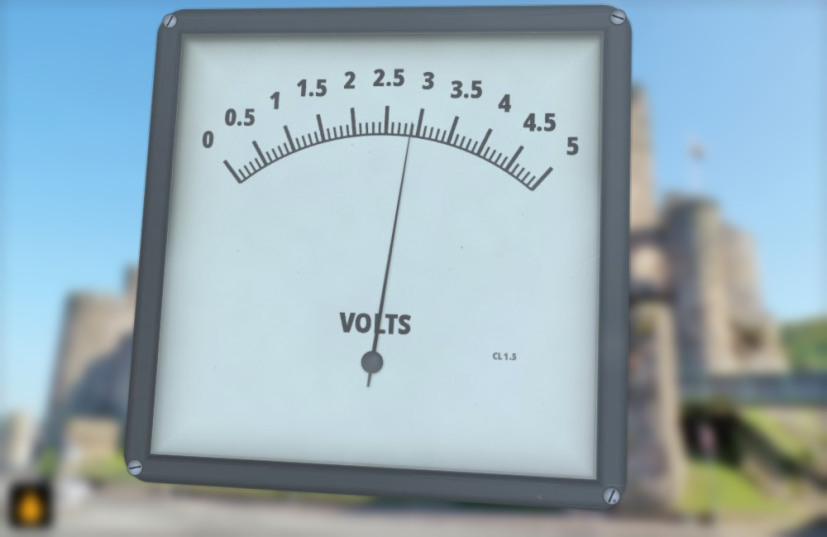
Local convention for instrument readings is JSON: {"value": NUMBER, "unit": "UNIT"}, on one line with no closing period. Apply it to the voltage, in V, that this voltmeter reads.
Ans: {"value": 2.9, "unit": "V"}
